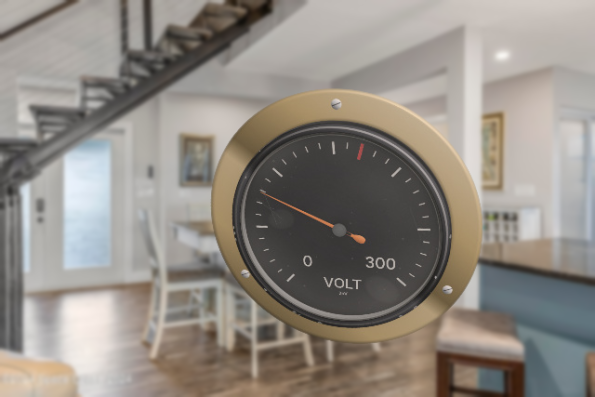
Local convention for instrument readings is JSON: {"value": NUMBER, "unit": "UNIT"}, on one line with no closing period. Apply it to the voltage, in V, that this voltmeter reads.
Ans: {"value": 80, "unit": "V"}
